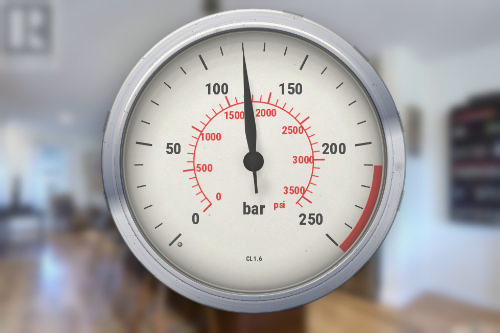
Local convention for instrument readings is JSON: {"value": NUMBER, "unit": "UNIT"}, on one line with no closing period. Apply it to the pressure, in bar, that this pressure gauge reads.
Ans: {"value": 120, "unit": "bar"}
